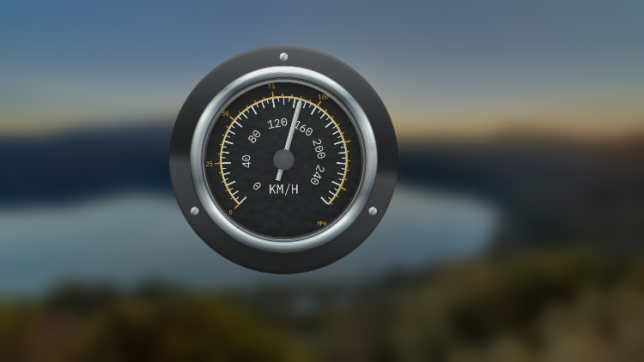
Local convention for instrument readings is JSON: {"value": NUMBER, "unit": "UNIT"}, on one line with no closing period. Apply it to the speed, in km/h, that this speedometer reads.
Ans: {"value": 145, "unit": "km/h"}
